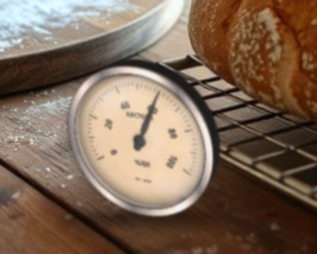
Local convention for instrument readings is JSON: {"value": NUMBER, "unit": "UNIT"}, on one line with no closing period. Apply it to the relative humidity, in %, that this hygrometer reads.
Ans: {"value": 60, "unit": "%"}
